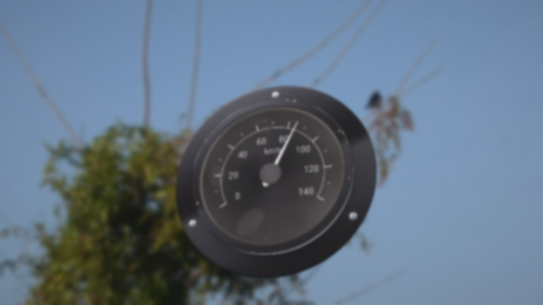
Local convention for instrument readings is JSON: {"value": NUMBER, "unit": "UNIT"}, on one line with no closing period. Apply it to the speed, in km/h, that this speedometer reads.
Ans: {"value": 85, "unit": "km/h"}
